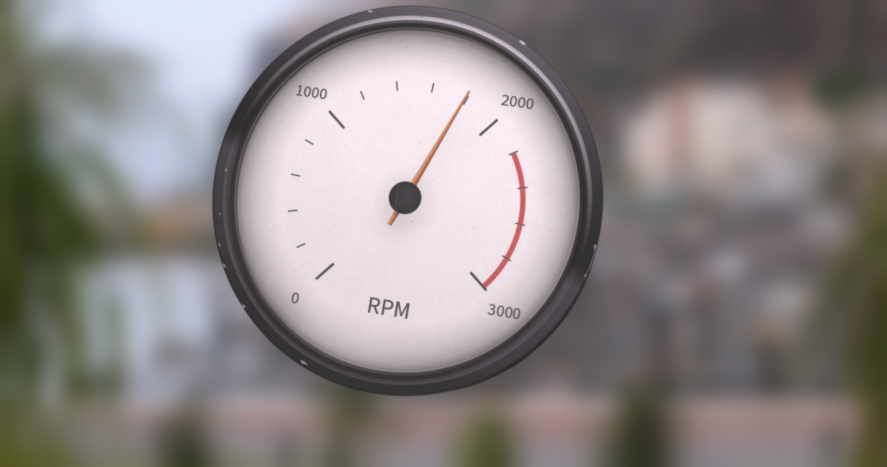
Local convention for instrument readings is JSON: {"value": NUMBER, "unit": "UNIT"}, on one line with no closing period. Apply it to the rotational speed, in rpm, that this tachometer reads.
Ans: {"value": 1800, "unit": "rpm"}
